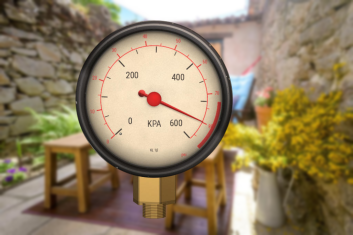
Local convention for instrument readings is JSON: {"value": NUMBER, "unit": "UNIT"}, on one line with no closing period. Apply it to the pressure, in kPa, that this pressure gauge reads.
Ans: {"value": 550, "unit": "kPa"}
